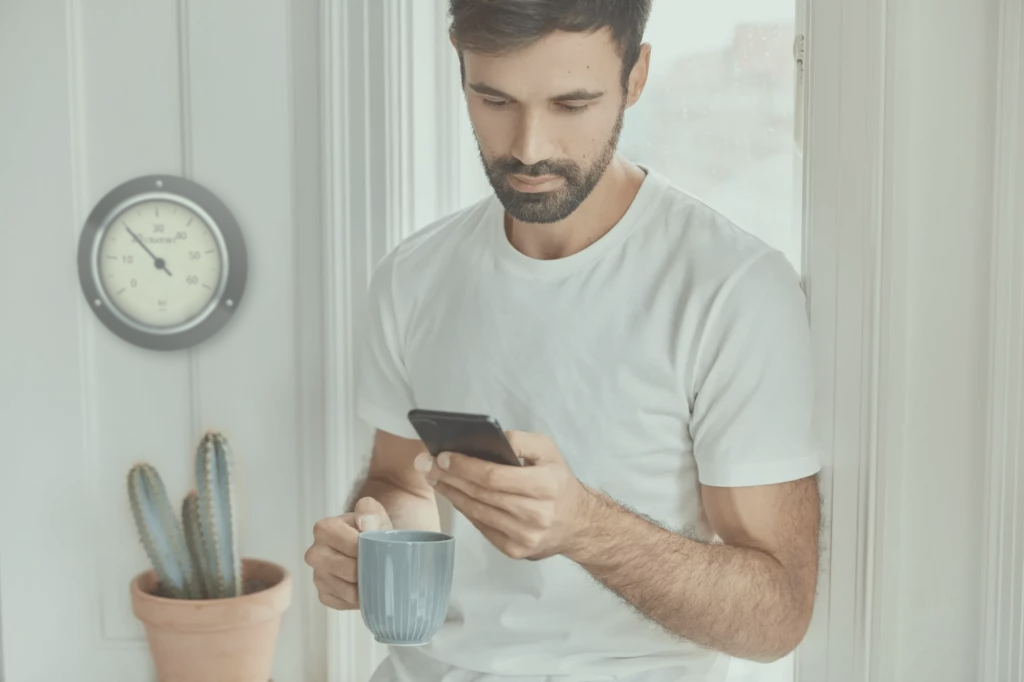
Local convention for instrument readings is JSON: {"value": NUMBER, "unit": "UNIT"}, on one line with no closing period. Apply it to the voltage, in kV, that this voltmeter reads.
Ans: {"value": 20, "unit": "kV"}
